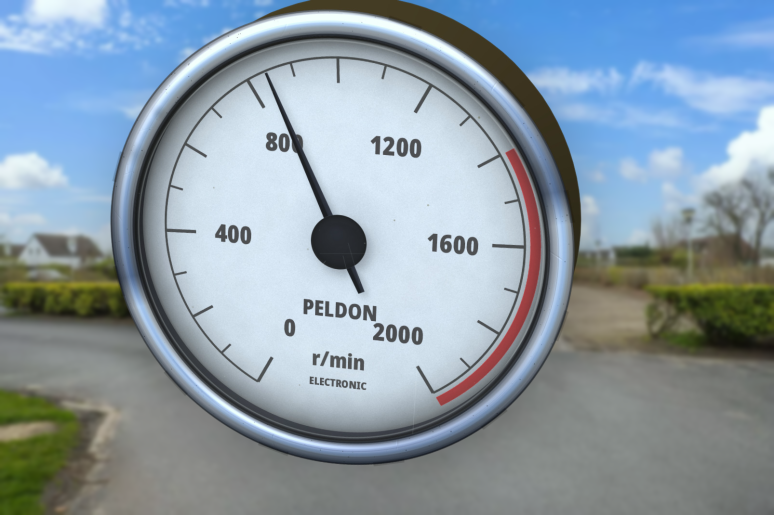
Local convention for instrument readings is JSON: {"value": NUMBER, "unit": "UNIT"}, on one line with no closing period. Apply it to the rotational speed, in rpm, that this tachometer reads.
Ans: {"value": 850, "unit": "rpm"}
